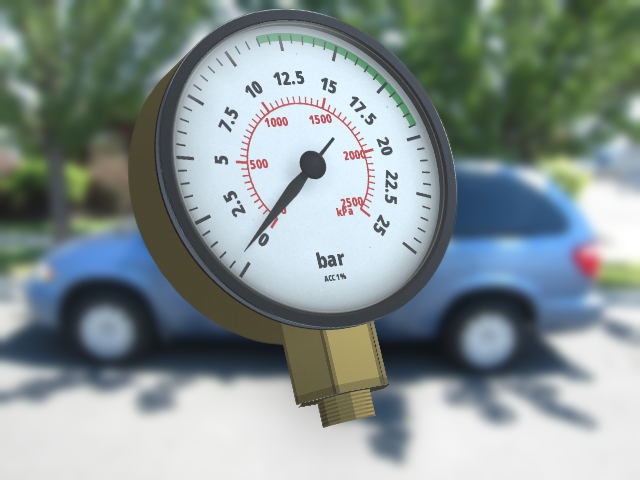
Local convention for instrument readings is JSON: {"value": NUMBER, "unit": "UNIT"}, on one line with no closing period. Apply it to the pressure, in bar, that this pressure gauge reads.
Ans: {"value": 0.5, "unit": "bar"}
